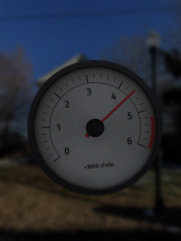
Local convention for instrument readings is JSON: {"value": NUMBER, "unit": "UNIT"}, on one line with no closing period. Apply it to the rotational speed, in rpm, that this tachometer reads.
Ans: {"value": 4400, "unit": "rpm"}
